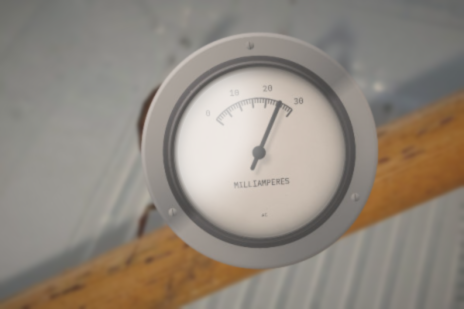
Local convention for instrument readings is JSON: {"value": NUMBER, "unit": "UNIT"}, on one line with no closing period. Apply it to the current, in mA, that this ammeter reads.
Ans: {"value": 25, "unit": "mA"}
